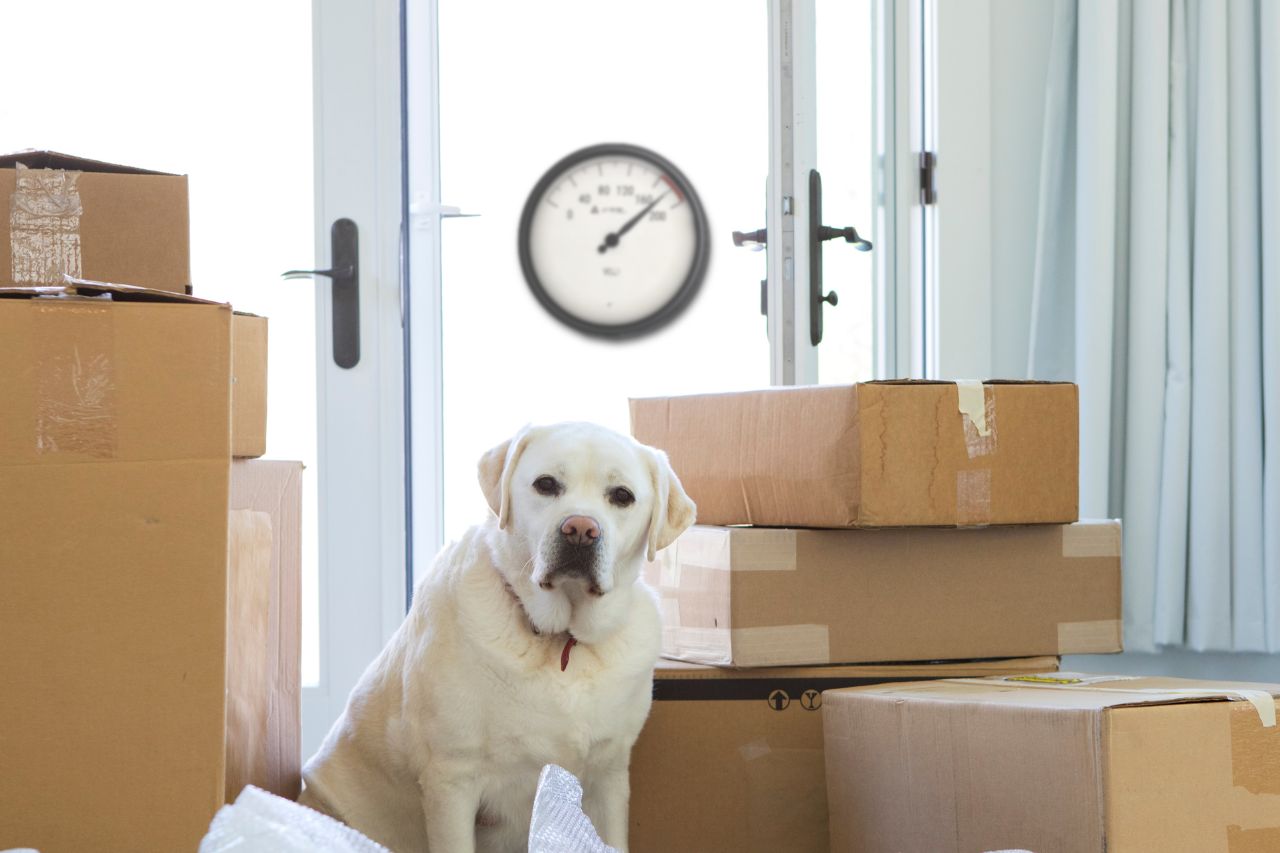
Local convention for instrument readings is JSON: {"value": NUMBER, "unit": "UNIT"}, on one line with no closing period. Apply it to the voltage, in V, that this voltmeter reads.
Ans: {"value": 180, "unit": "V"}
